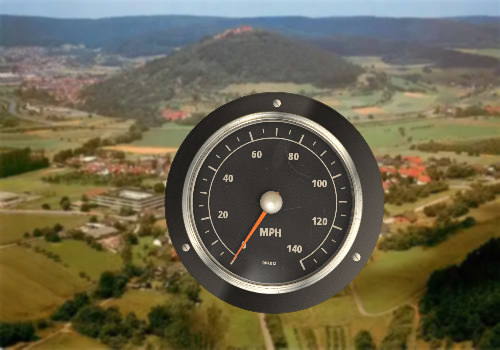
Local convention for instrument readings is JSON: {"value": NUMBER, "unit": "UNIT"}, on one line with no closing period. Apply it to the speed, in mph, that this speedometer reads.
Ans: {"value": 0, "unit": "mph"}
